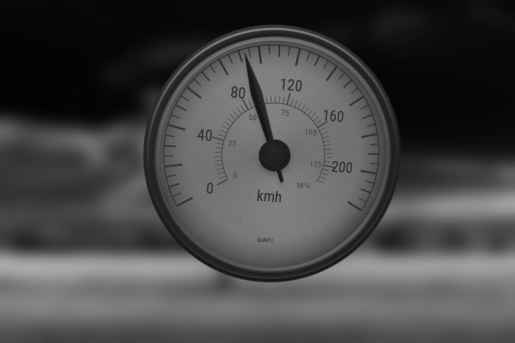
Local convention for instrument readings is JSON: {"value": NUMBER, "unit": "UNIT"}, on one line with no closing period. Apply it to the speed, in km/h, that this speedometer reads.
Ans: {"value": 92.5, "unit": "km/h"}
